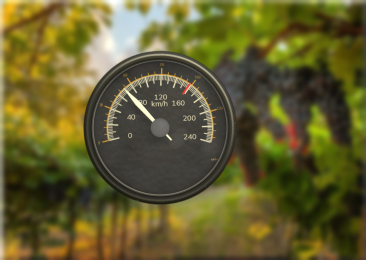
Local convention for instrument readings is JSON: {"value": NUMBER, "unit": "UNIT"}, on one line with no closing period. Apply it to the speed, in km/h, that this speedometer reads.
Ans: {"value": 70, "unit": "km/h"}
